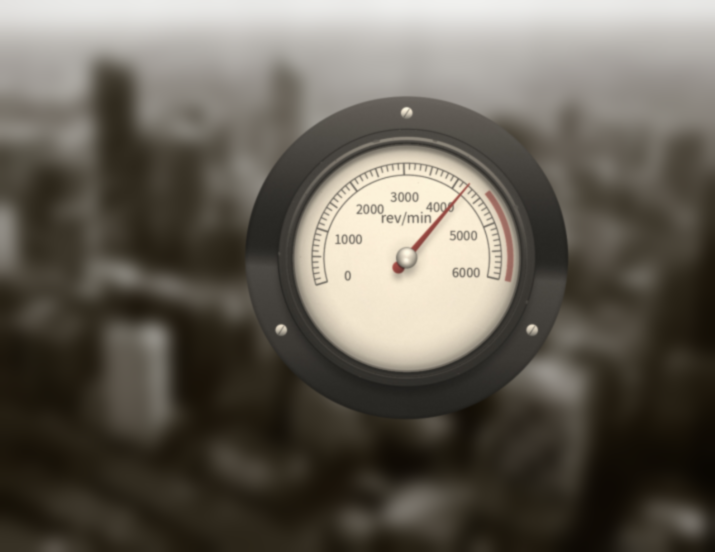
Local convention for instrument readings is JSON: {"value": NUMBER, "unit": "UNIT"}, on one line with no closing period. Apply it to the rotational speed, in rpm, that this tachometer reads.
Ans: {"value": 4200, "unit": "rpm"}
